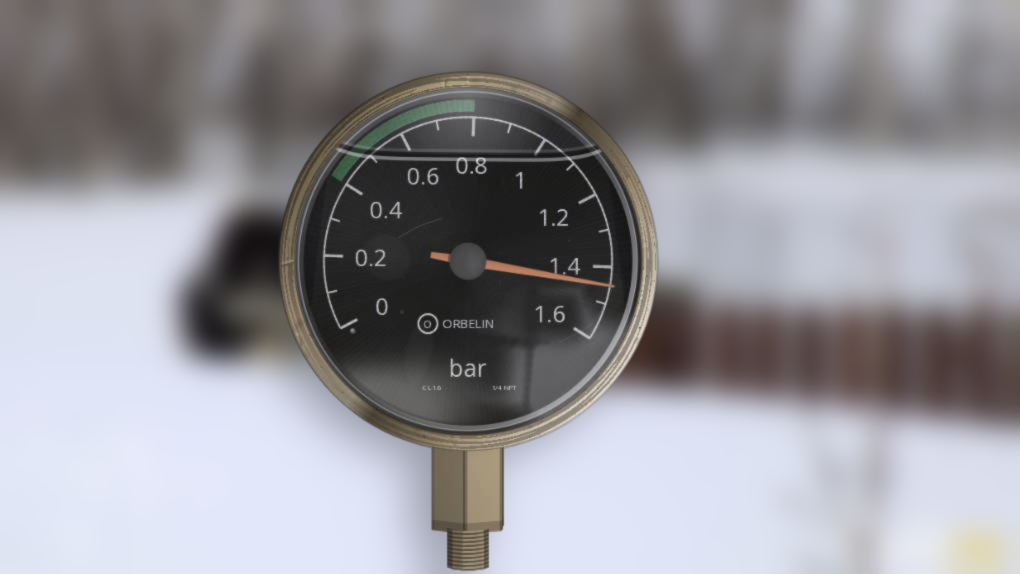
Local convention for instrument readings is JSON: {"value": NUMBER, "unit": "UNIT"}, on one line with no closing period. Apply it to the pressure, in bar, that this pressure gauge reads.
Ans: {"value": 1.45, "unit": "bar"}
